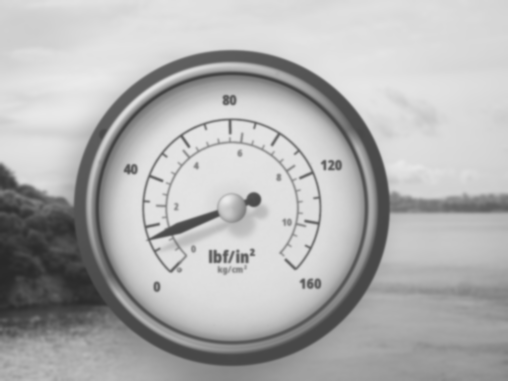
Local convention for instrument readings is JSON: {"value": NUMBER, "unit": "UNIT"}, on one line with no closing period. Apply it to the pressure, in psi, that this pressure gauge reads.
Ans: {"value": 15, "unit": "psi"}
